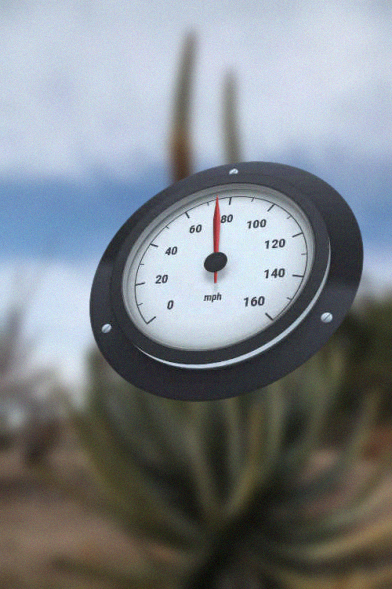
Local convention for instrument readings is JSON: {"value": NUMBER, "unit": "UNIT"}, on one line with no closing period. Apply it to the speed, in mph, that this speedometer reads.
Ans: {"value": 75, "unit": "mph"}
